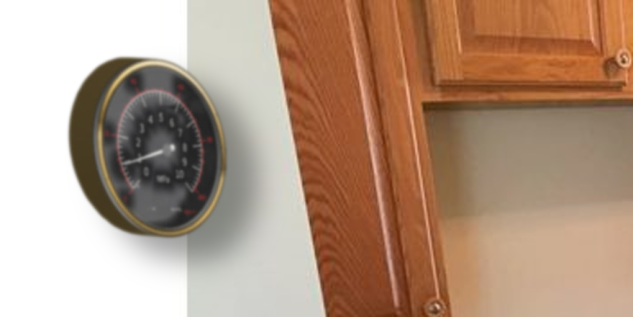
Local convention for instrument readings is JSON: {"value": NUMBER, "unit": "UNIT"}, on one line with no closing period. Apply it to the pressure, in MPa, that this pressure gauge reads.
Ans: {"value": 1, "unit": "MPa"}
